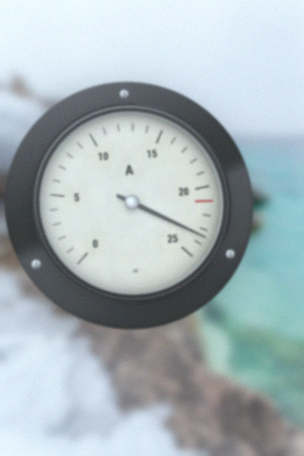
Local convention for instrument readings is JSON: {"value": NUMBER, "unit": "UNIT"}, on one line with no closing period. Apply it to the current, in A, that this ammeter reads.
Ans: {"value": 23.5, "unit": "A"}
